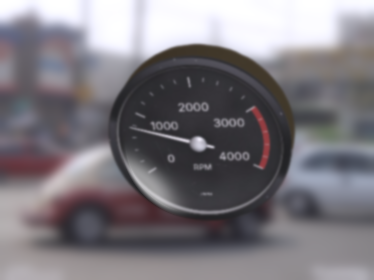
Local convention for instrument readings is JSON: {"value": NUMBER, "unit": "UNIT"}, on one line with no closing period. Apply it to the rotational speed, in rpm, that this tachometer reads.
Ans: {"value": 800, "unit": "rpm"}
